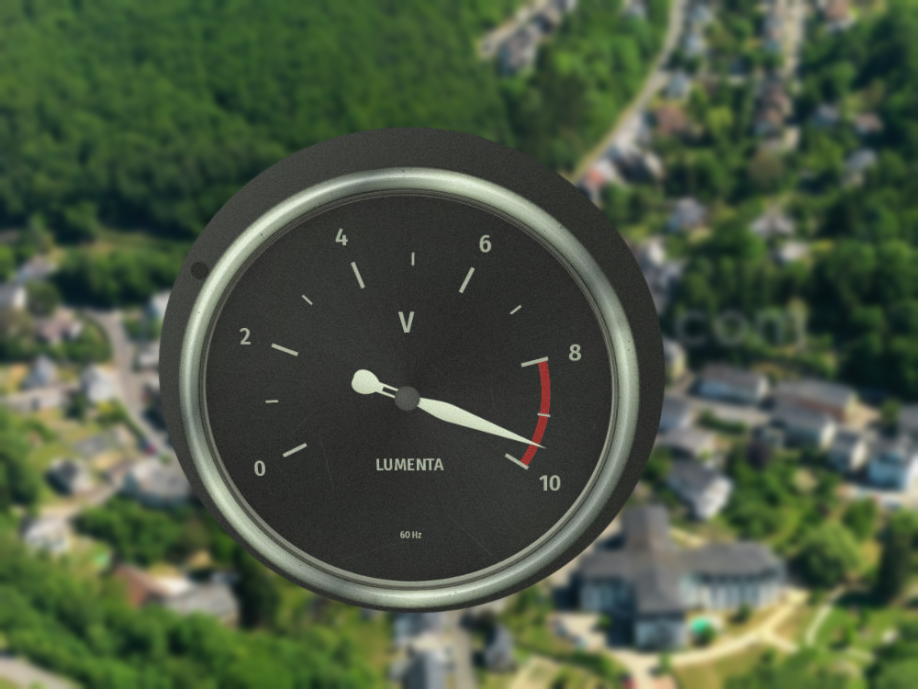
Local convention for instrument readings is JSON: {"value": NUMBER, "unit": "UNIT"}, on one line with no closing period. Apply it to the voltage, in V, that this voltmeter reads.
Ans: {"value": 9.5, "unit": "V"}
